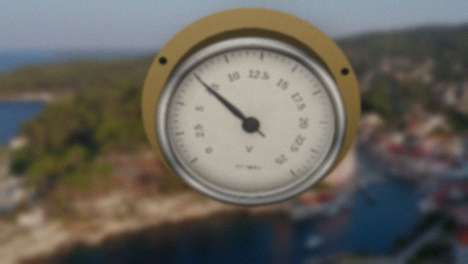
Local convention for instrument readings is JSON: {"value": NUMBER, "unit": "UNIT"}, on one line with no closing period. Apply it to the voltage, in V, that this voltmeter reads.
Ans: {"value": 7.5, "unit": "V"}
